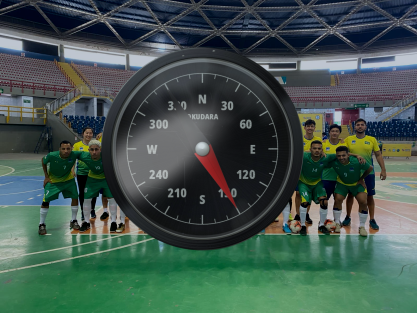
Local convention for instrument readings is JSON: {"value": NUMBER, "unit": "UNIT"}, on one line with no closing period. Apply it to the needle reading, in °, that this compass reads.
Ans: {"value": 150, "unit": "°"}
